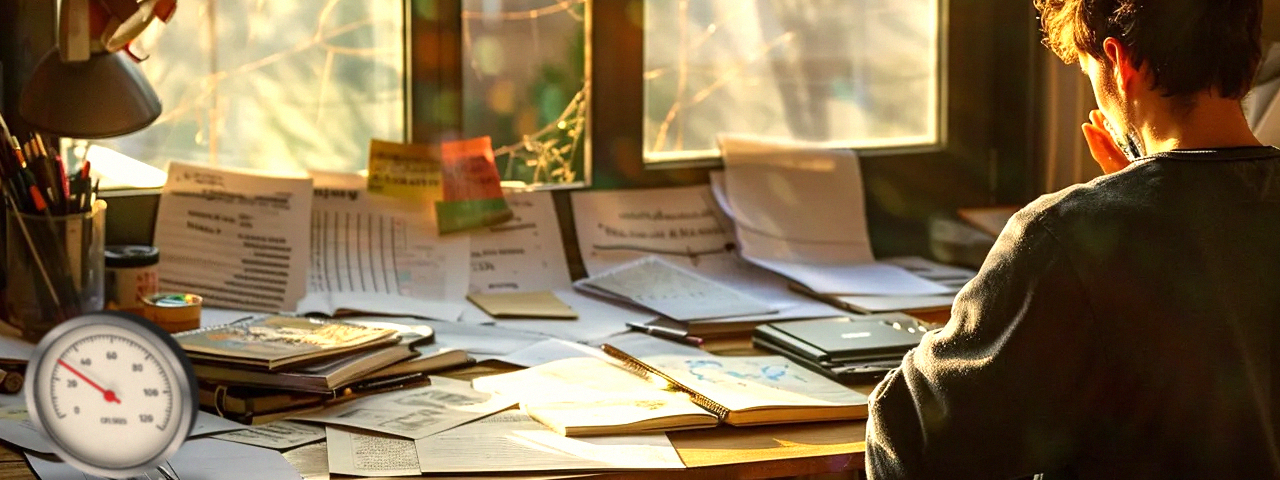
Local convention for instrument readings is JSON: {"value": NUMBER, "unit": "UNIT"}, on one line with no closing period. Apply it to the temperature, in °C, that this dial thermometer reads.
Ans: {"value": 30, "unit": "°C"}
